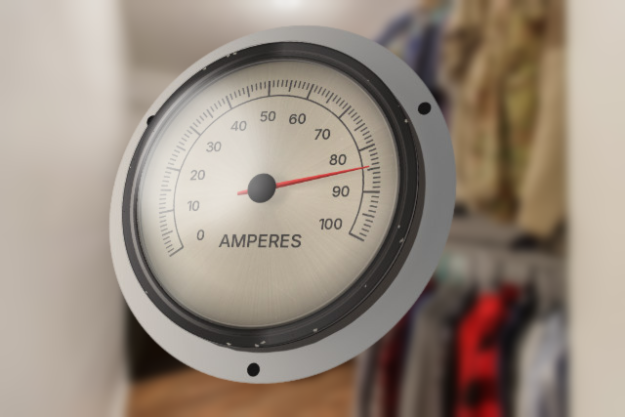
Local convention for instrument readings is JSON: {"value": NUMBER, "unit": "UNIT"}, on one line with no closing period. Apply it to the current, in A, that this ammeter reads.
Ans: {"value": 85, "unit": "A"}
